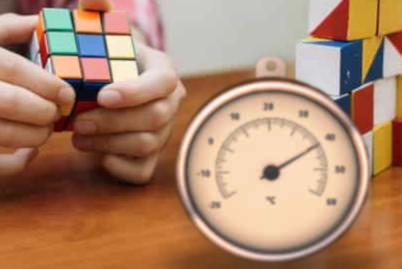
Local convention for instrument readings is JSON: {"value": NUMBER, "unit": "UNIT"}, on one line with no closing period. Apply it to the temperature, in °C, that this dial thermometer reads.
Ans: {"value": 40, "unit": "°C"}
